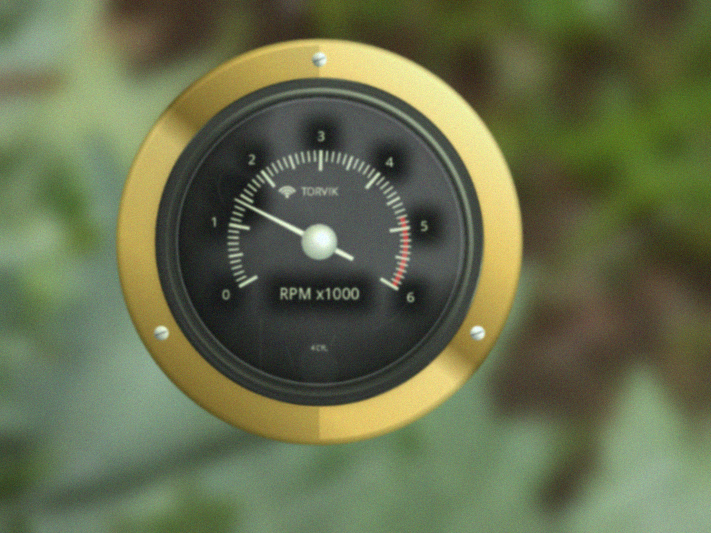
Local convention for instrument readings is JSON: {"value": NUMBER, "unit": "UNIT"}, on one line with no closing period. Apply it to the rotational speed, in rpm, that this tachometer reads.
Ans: {"value": 1400, "unit": "rpm"}
